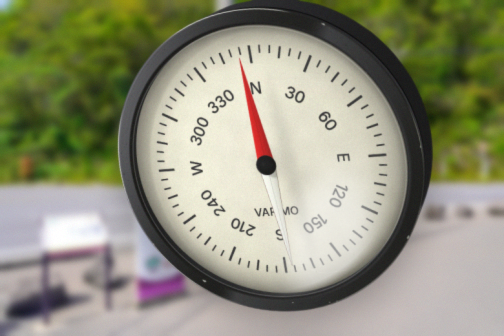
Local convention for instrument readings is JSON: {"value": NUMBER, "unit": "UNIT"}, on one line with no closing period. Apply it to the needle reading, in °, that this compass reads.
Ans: {"value": 355, "unit": "°"}
